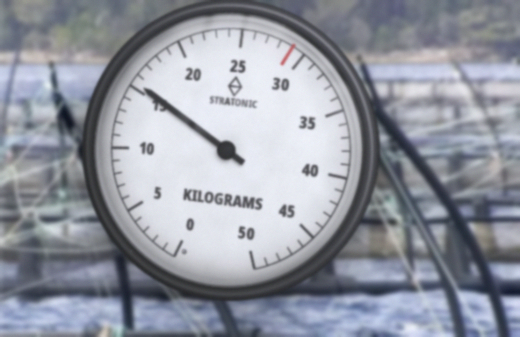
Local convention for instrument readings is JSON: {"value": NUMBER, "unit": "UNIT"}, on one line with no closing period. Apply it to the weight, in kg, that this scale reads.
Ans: {"value": 15.5, "unit": "kg"}
